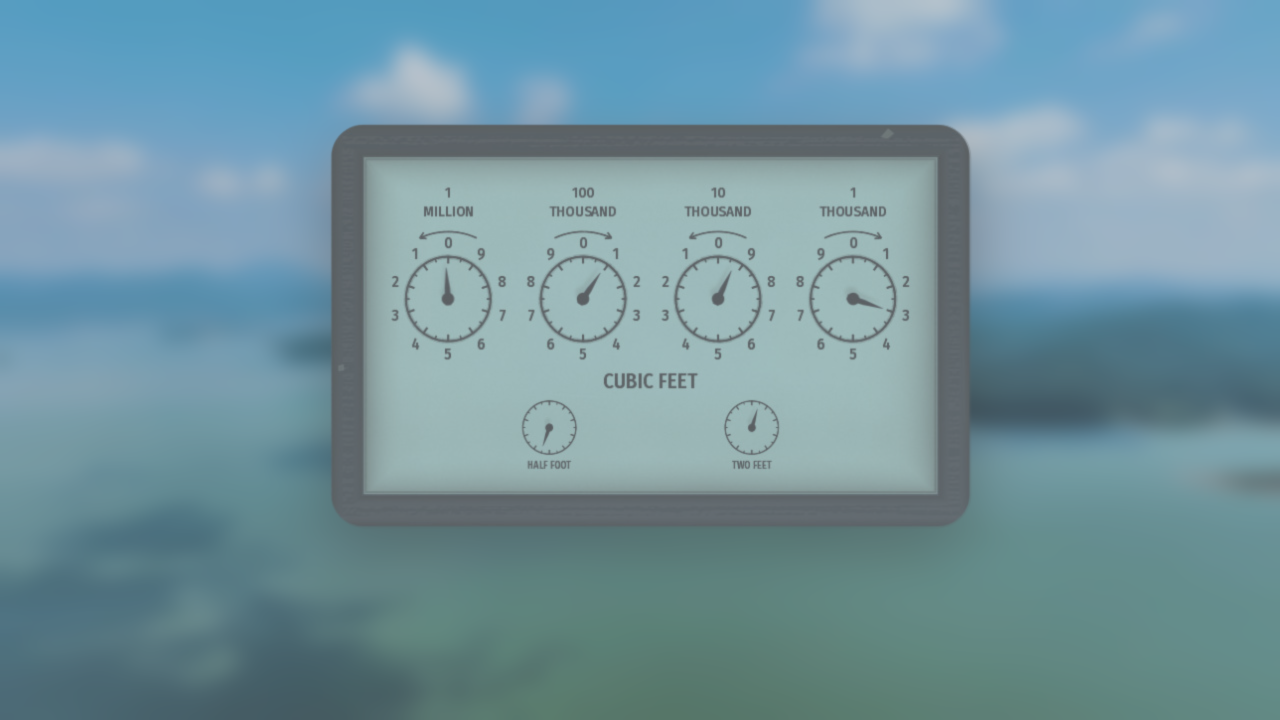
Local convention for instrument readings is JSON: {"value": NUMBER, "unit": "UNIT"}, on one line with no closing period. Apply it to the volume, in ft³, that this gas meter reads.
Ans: {"value": 9300, "unit": "ft³"}
